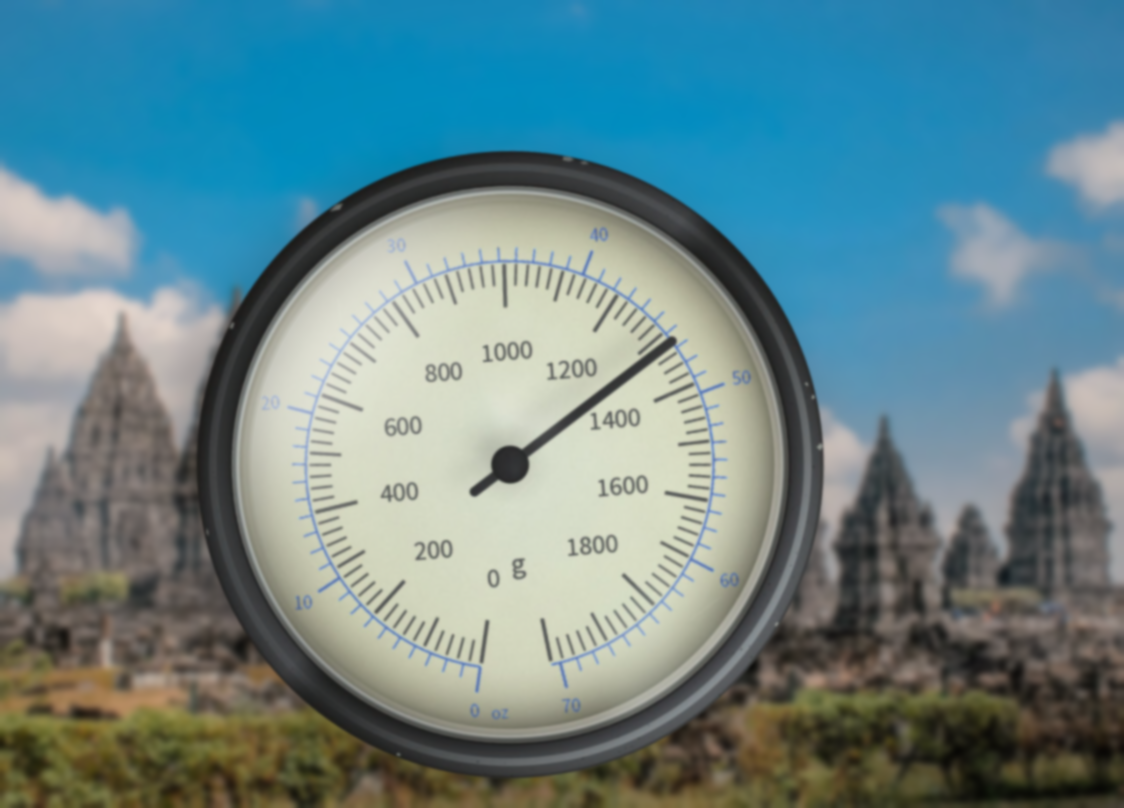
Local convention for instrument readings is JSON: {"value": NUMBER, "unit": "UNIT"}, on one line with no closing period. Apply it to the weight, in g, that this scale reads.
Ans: {"value": 1320, "unit": "g"}
